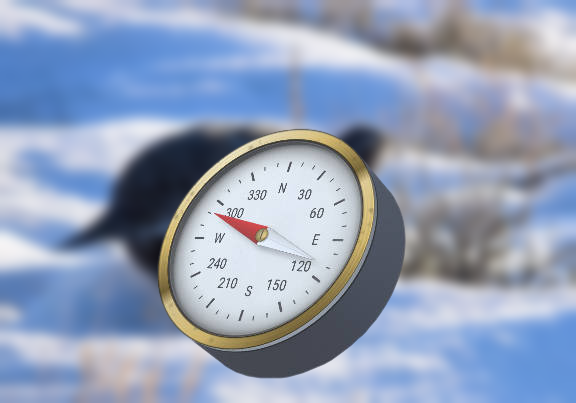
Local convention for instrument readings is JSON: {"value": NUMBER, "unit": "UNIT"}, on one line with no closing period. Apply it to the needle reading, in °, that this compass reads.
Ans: {"value": 290, "unit": "°"}
